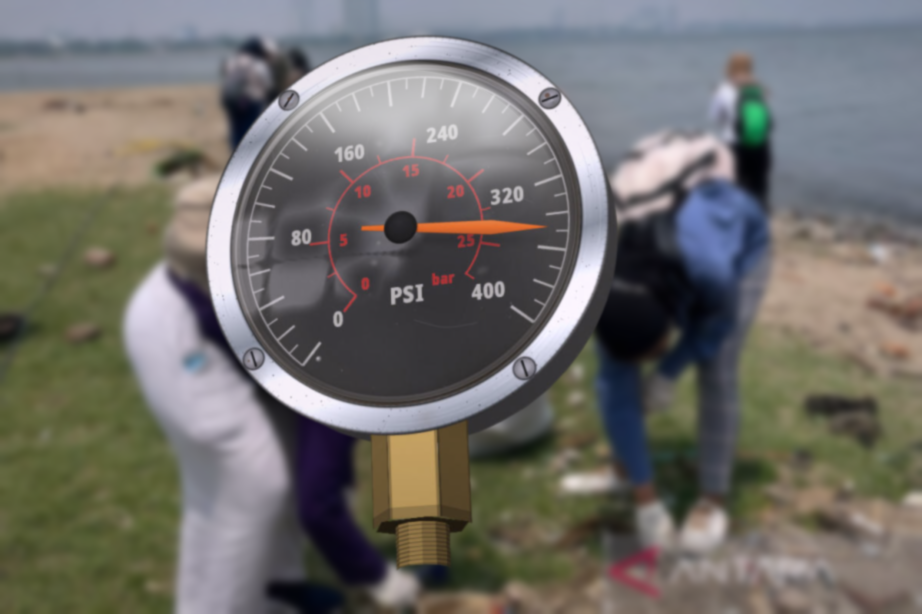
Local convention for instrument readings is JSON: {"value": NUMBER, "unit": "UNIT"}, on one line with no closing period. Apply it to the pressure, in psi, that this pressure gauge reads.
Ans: {"value": 350, "unit": "psi"}
